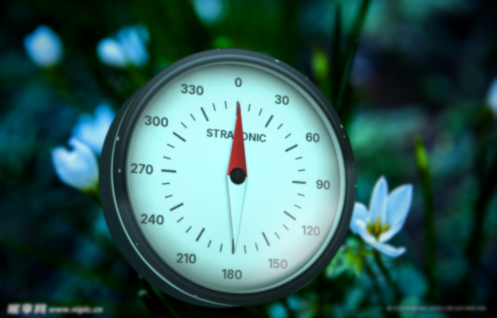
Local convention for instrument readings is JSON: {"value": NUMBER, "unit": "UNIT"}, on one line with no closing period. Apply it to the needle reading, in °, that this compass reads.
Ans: {"value": 0, "unit": "°"}
